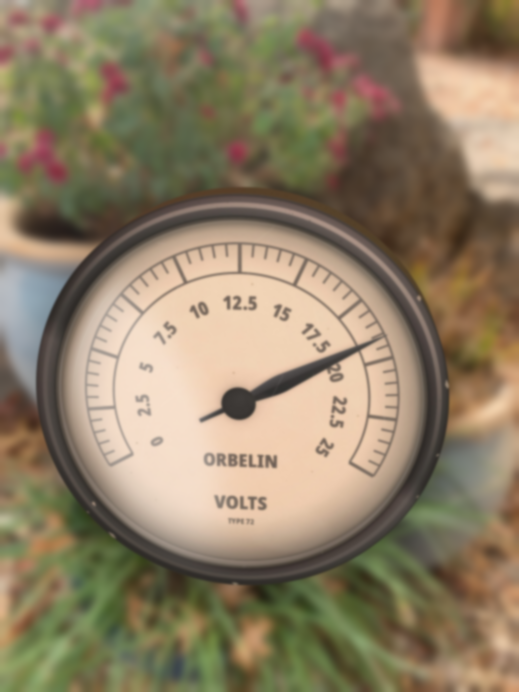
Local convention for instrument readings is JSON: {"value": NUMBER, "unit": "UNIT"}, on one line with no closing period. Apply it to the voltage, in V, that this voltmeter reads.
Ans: {"value": 19, "unit": "V"}
